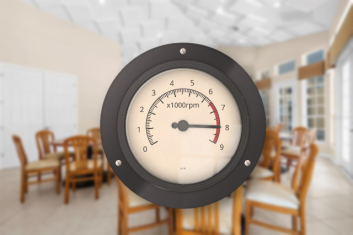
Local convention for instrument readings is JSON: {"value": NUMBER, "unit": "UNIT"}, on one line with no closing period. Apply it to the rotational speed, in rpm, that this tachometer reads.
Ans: {"value": 8000, "unit": "rpm"}
